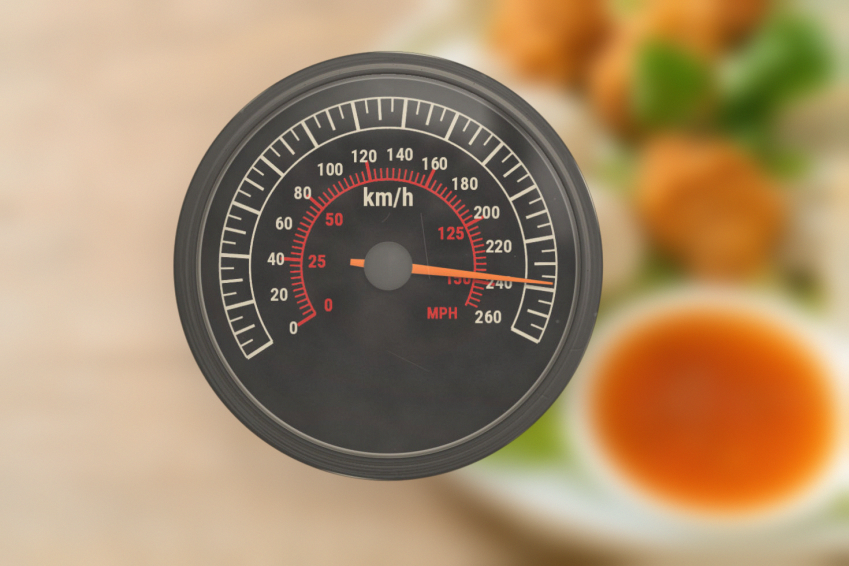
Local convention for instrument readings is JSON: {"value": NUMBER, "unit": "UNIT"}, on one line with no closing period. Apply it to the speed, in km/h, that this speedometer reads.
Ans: {"value": 237.5, "unit": "km/h"}
